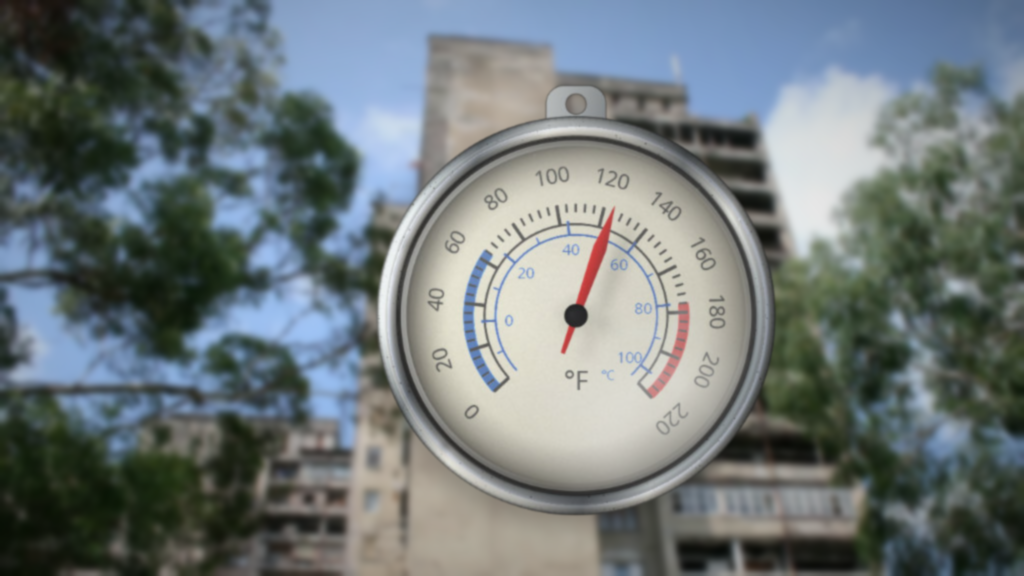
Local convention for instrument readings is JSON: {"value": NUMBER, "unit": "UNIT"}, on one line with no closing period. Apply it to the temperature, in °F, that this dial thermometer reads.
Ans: {"value": 124, "unit": "°F"}
